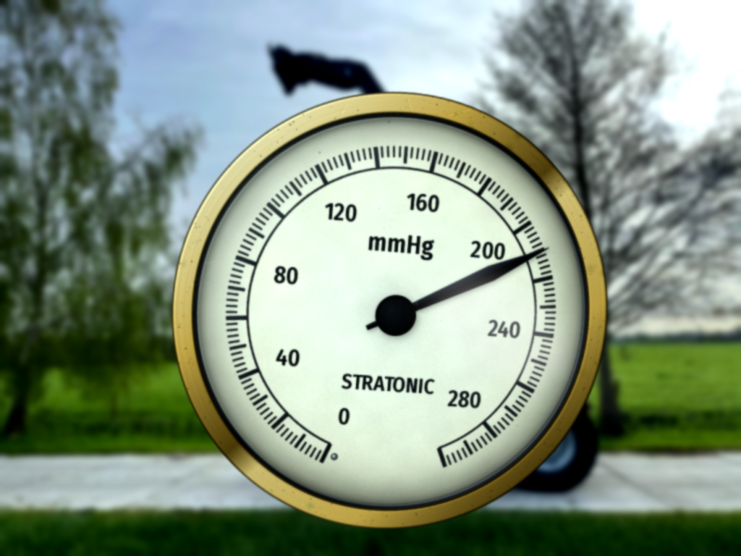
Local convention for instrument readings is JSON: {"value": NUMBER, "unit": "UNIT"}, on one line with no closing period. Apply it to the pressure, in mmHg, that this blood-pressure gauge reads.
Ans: {"value": 210, "unit": "mmHg"}
